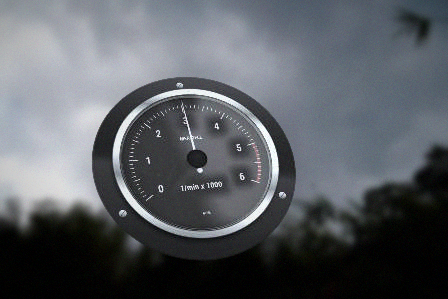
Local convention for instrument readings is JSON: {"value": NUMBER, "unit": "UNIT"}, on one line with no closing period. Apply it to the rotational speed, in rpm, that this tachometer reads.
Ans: {"value": 3000, "unit": "rpm"}
